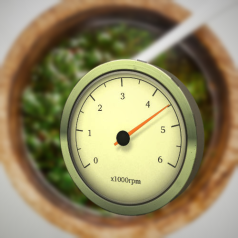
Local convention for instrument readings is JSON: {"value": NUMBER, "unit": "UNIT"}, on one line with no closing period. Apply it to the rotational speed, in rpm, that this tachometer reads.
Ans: {"value": 4500, "unit": "rpm"}
